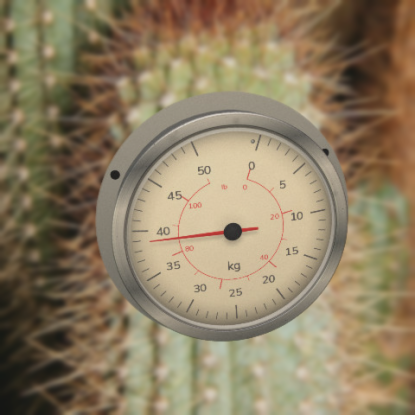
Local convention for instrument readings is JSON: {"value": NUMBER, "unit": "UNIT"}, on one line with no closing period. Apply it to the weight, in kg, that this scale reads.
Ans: {"value": 39, "unit": "kg"}
